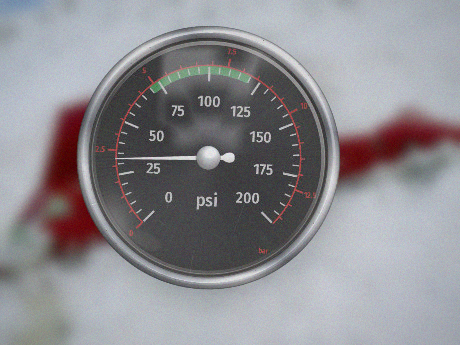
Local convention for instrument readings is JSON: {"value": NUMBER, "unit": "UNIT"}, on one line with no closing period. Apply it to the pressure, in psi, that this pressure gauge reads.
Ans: {"value": 32.5, "unit": "psi"}
